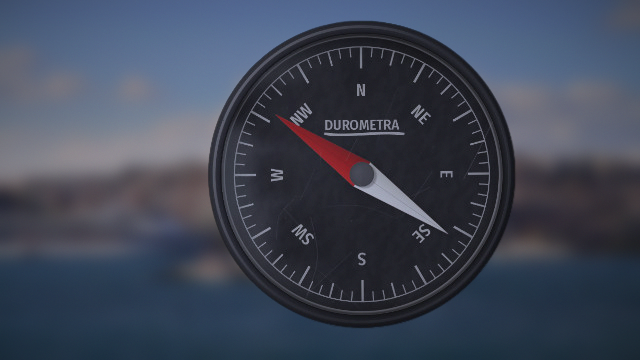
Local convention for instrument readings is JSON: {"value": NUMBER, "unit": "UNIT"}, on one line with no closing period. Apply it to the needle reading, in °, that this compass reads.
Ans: {"value": 305, "unit": "°"}
